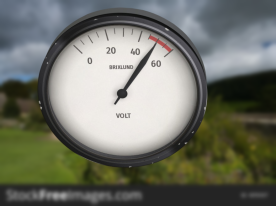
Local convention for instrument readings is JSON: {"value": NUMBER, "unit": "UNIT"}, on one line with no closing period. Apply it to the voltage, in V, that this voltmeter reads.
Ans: {"value": 50, "unit": "V"}
